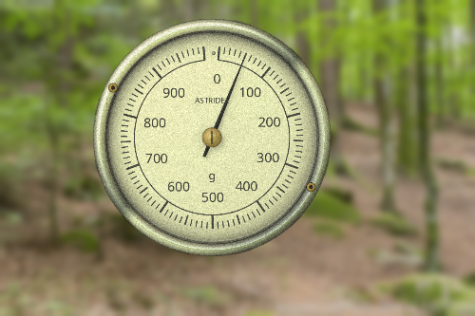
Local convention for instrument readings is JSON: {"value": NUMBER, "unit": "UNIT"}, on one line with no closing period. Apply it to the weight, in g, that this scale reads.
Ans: {"value": 50, "unit": "g"}
